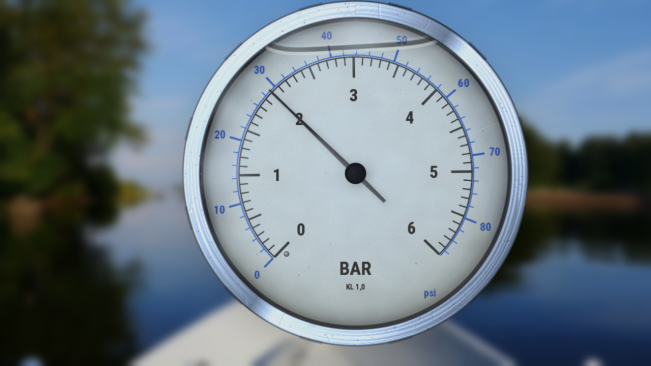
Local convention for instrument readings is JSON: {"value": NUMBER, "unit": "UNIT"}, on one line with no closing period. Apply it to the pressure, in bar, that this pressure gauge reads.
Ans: {"value": 2, "unit": "bar"}
